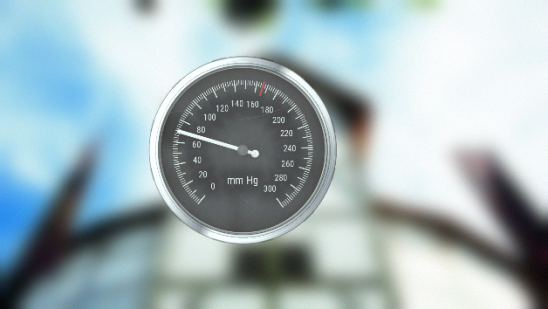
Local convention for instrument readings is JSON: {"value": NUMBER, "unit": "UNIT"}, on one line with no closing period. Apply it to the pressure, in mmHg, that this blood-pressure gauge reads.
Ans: {"value": 70, "unit": "mmHg"}
